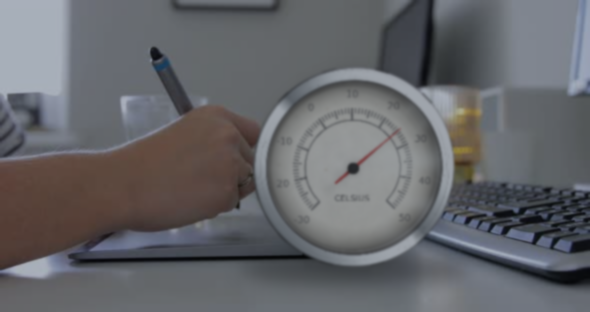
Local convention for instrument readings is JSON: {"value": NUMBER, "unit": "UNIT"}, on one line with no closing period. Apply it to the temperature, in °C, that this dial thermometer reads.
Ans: {"value": 25, "unit": "°C"}
